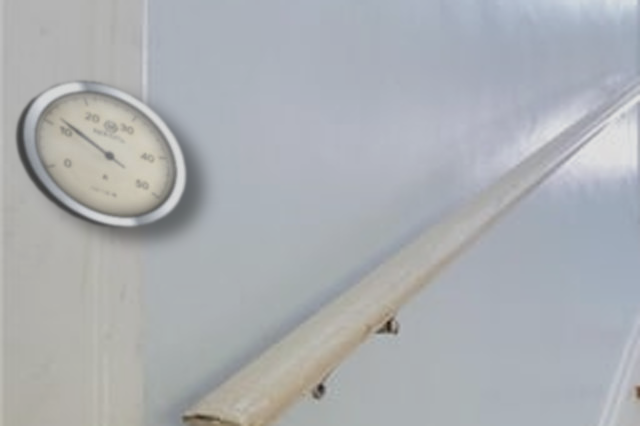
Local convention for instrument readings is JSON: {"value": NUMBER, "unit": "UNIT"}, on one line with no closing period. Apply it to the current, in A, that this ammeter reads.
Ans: {"value": 12, "unit": "A"}
